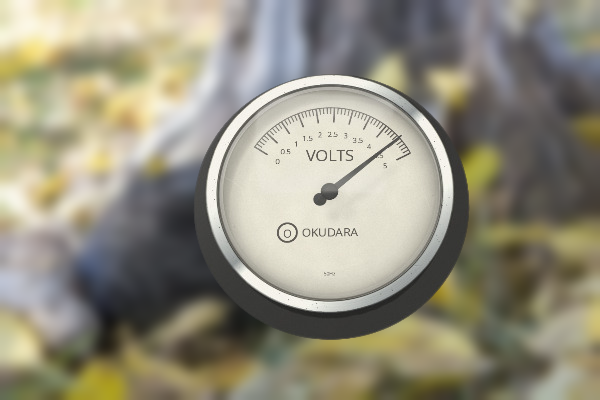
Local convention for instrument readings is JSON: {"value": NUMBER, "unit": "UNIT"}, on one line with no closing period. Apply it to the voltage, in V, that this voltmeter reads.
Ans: {"value": 4.5, "unit": "V"}
